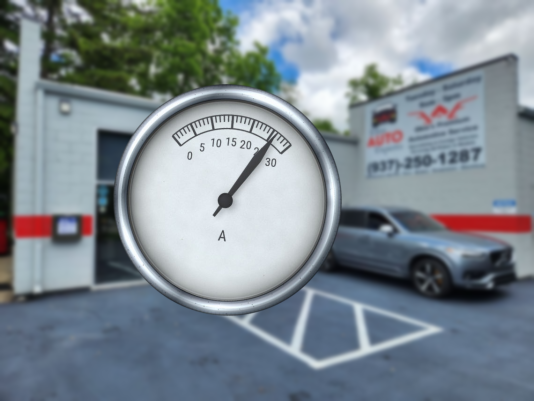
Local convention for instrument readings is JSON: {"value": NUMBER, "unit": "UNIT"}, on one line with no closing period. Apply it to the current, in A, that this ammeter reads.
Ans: {"value": 26, "unit": "A"}
